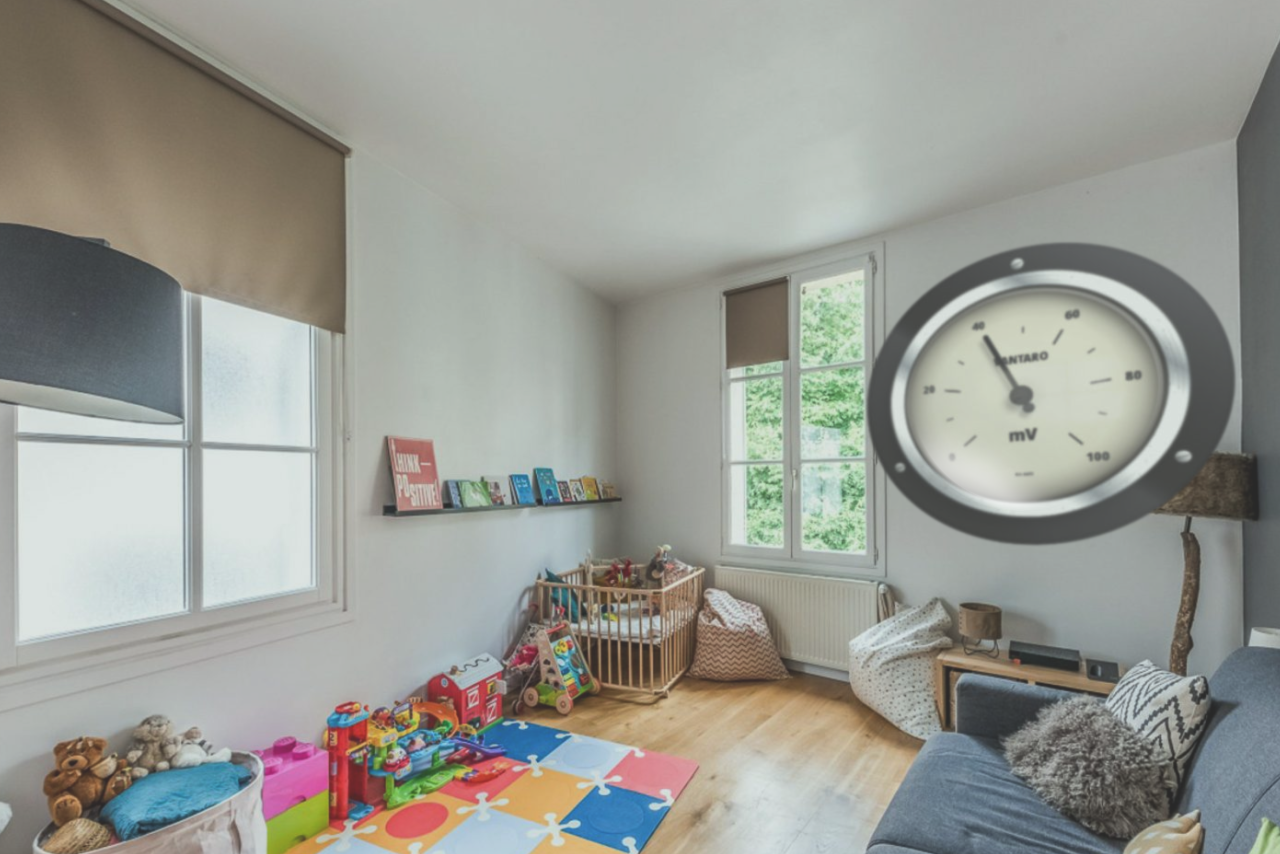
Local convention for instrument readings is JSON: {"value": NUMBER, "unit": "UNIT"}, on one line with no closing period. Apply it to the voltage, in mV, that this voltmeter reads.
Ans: {"value": 40, "unit": "mV"}
